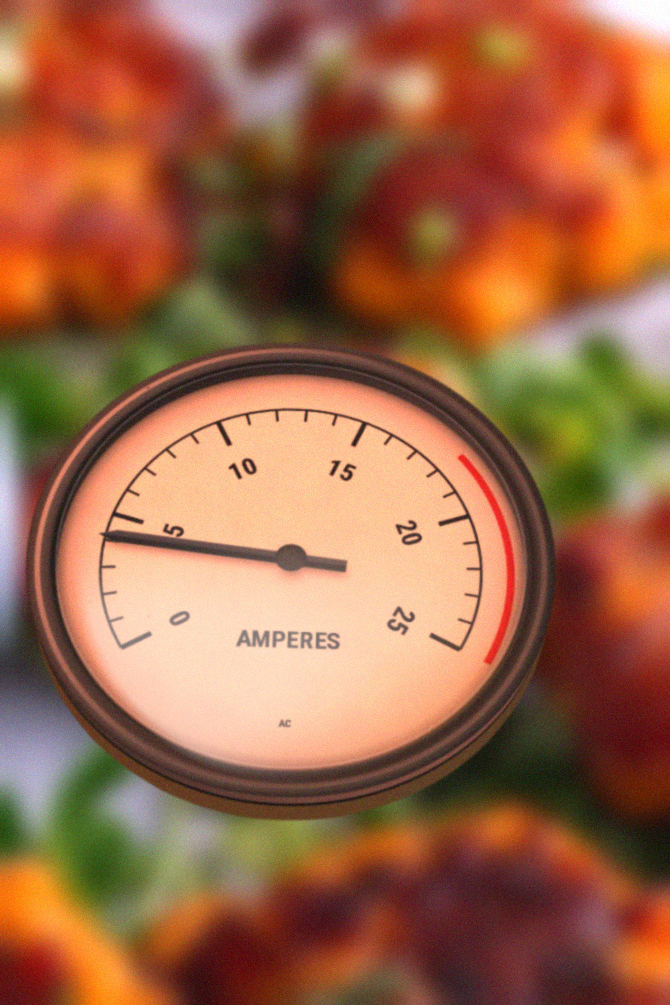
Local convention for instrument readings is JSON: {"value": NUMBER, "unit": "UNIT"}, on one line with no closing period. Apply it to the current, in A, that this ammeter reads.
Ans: {"value": 4, "unit": "A"}
